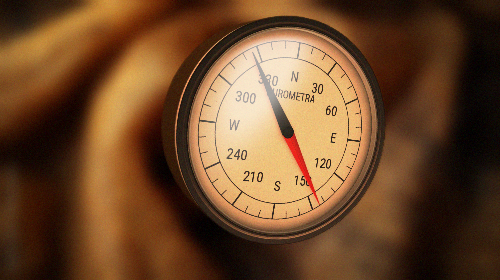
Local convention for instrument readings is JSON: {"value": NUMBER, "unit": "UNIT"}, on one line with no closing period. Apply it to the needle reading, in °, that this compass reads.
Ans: {"value": 145, "unit": "°"}
